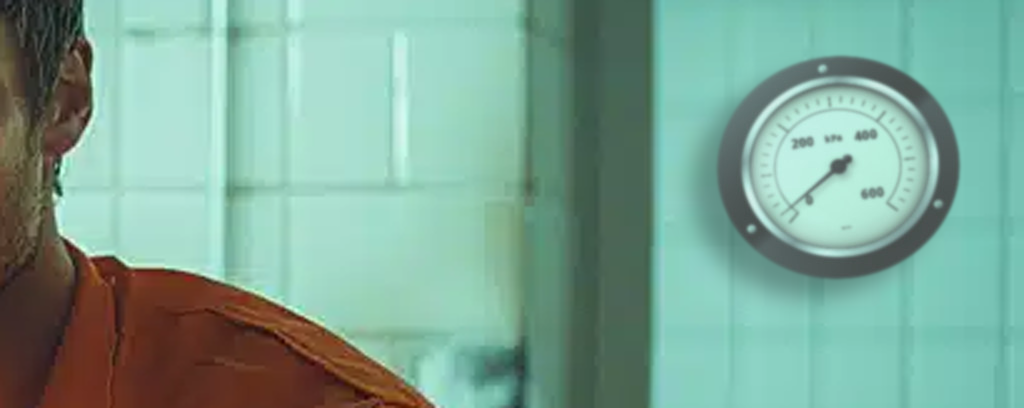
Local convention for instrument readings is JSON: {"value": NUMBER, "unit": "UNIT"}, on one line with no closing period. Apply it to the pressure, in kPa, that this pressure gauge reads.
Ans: {"value": 20, "unit": "kPa"}
